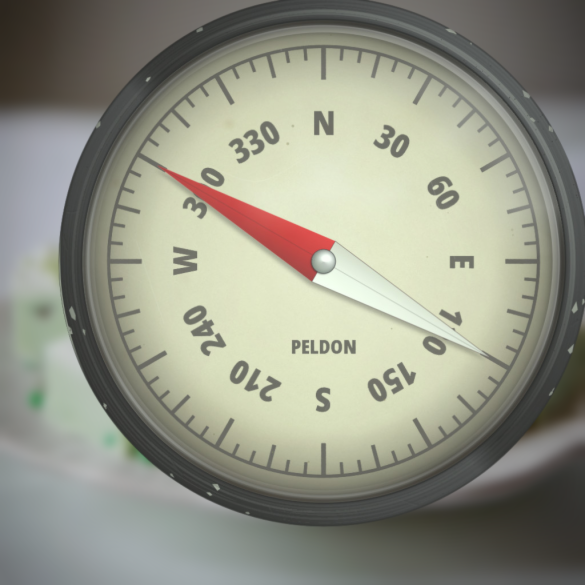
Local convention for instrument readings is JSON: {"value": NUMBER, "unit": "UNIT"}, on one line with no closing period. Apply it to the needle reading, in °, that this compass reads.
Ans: {"value": 300, "unit": "°"}
